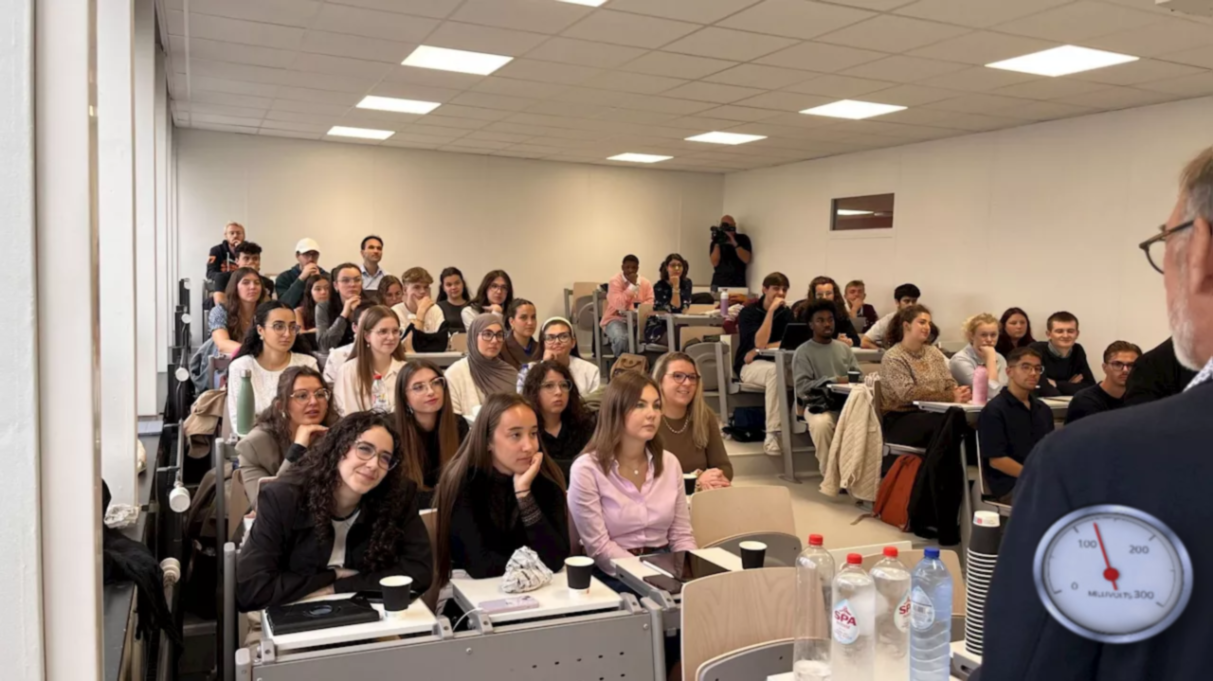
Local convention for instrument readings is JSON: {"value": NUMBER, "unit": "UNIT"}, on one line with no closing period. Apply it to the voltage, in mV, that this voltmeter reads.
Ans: {"value": 125, "unit": "mV"}
